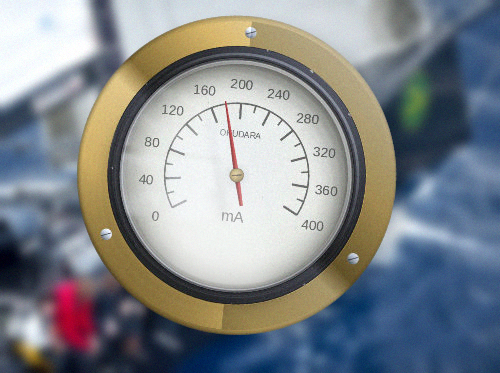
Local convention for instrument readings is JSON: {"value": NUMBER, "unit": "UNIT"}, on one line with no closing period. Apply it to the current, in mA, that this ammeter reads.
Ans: {"value": 180, "unit": "mA"}
